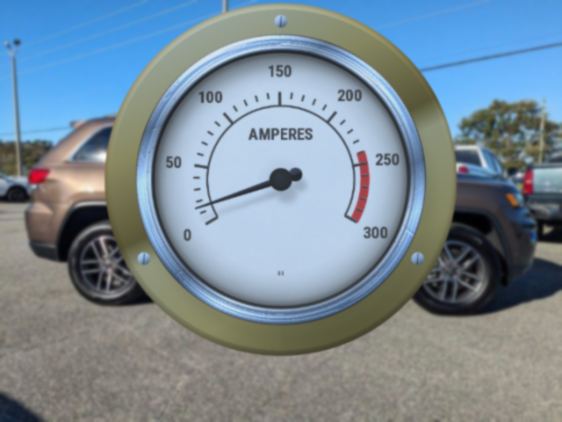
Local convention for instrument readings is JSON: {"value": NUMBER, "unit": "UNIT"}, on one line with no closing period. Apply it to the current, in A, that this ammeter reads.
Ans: {"value": 15, "unit": "A"}
